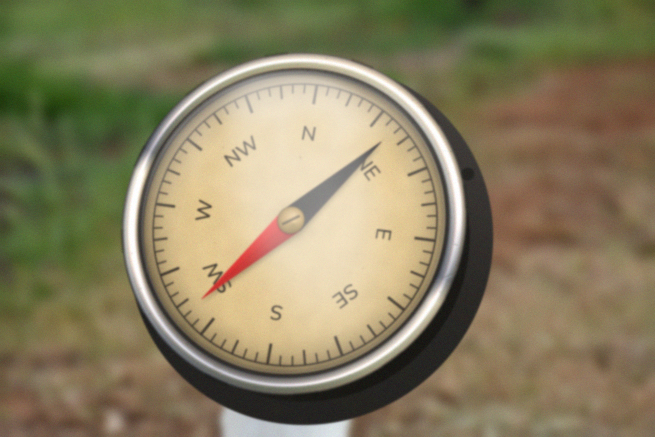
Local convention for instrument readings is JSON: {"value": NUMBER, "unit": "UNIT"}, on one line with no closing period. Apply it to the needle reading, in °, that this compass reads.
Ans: {"value": 220, "unit": "°"}
